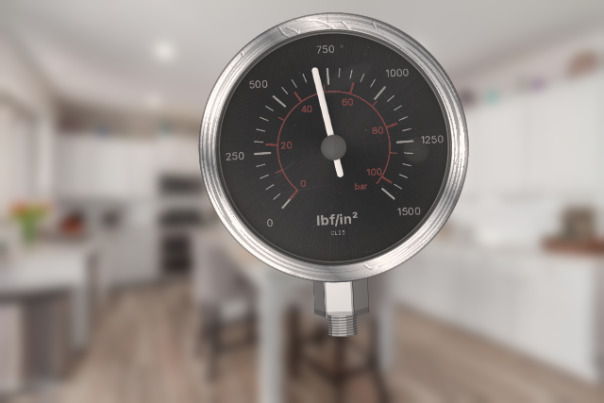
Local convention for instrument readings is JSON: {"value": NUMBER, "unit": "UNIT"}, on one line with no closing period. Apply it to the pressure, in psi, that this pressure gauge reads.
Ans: {"value": 700, "unit": "psi"}
